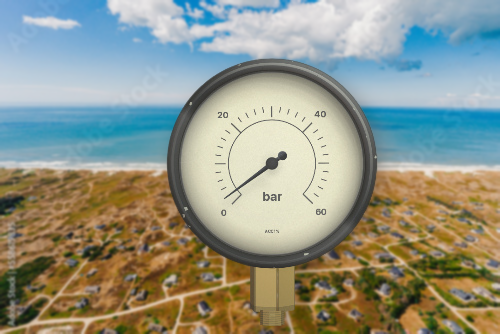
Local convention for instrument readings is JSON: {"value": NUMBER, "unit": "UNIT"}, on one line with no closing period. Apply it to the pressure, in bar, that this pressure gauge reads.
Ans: {"value": 2, "unit": "bar"}
